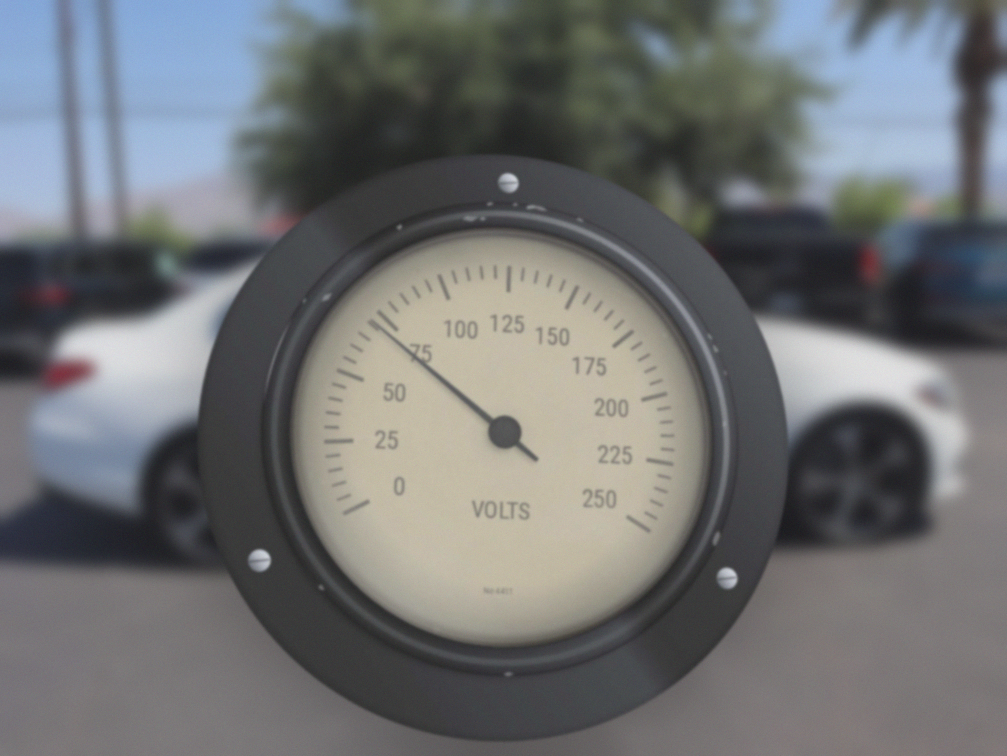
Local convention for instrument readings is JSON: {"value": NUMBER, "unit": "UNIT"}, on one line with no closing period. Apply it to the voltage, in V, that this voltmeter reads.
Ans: {"value": 70, "unit": "V"}
